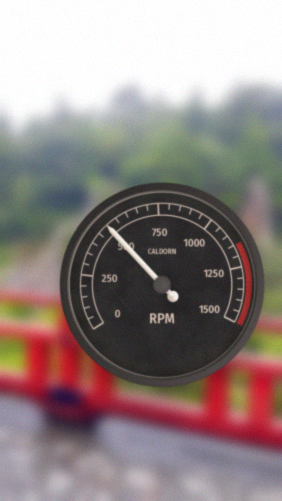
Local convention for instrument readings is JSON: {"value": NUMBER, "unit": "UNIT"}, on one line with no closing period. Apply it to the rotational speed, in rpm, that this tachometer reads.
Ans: {"value": 500, "unit": "rpm"}
